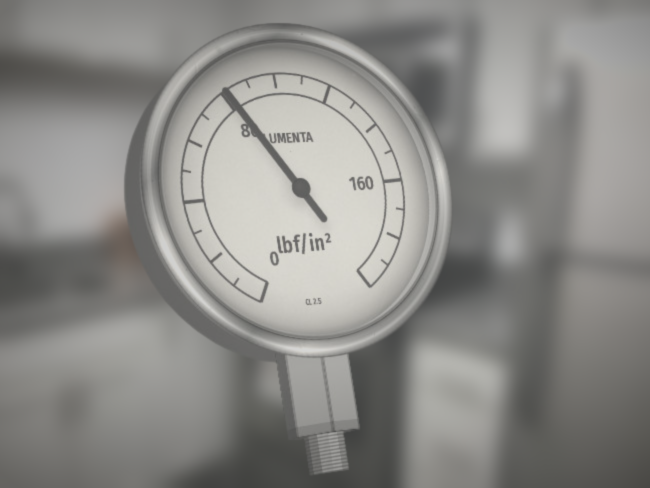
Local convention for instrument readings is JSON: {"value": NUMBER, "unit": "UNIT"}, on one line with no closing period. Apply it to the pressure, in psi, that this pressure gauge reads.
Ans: {"value": 80, "unit": "psi"}
